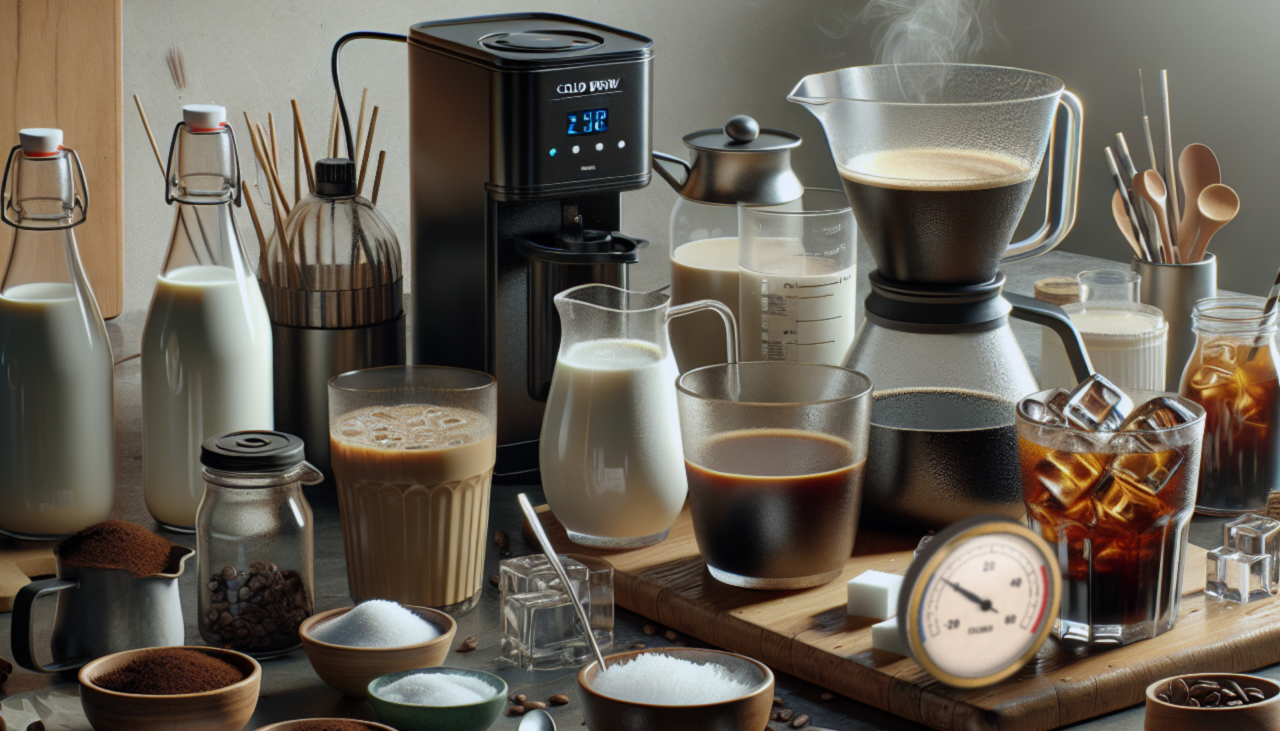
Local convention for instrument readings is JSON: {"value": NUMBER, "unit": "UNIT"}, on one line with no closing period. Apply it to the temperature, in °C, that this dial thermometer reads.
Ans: {"value": 0, "unit": "°C"}
